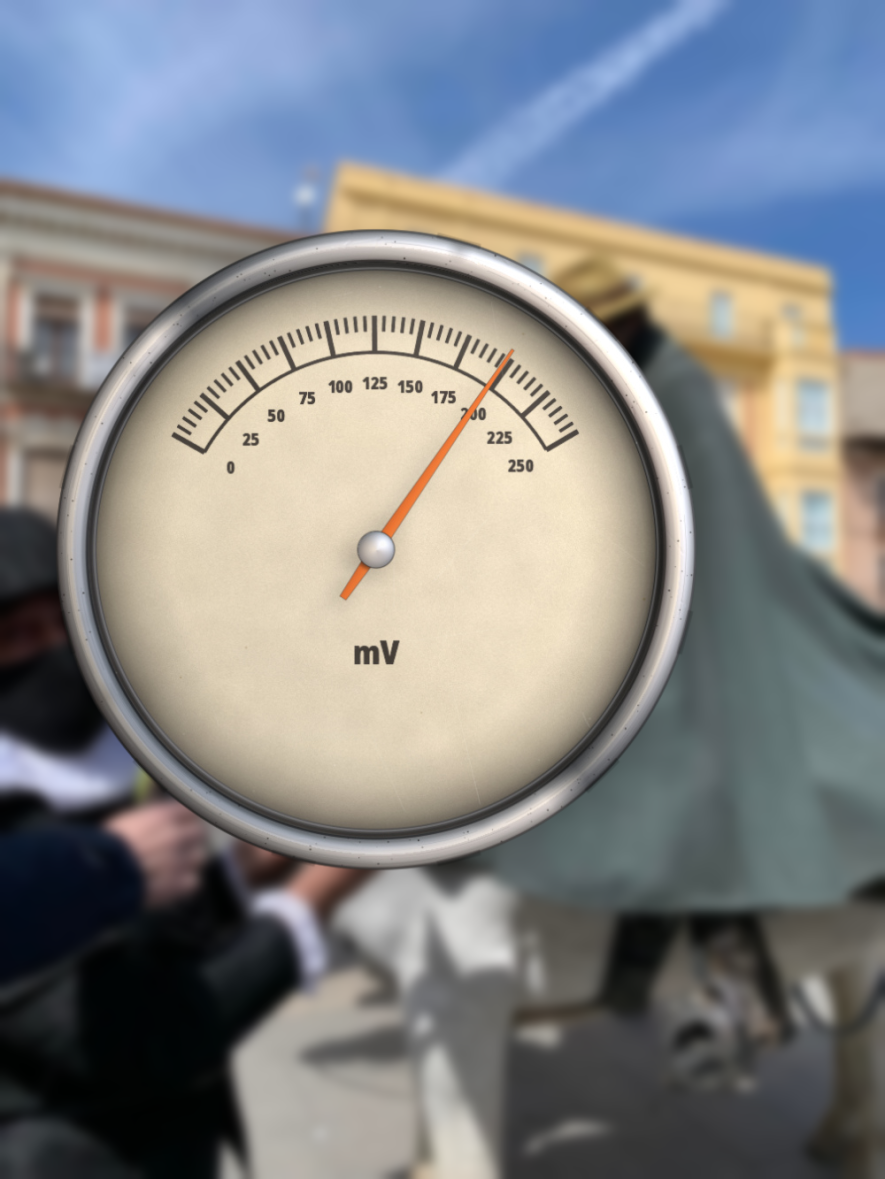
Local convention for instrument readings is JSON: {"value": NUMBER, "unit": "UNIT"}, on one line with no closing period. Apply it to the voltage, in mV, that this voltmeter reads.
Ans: {"value": 197.5, "unit": "mV"}
